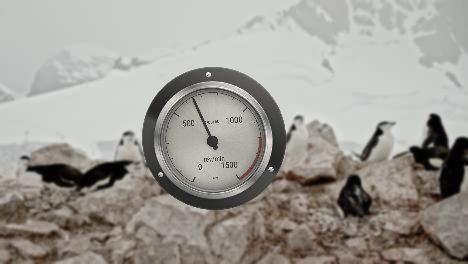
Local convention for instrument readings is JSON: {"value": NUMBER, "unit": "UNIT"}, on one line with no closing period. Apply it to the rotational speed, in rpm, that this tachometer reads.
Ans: {"value": 650, "unit": "rpm"}
